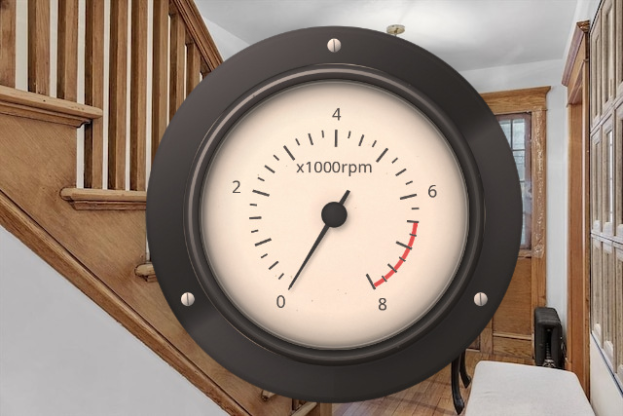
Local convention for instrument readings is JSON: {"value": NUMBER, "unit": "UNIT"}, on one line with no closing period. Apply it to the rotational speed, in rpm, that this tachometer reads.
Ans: {"value": 0, "unit": "rpm"}
